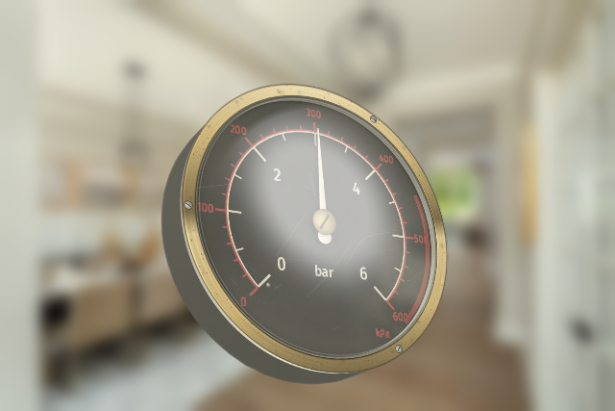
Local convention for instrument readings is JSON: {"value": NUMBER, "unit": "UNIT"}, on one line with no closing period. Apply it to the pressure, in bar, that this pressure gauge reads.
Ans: {"value": 3, "unit": "bar"}
